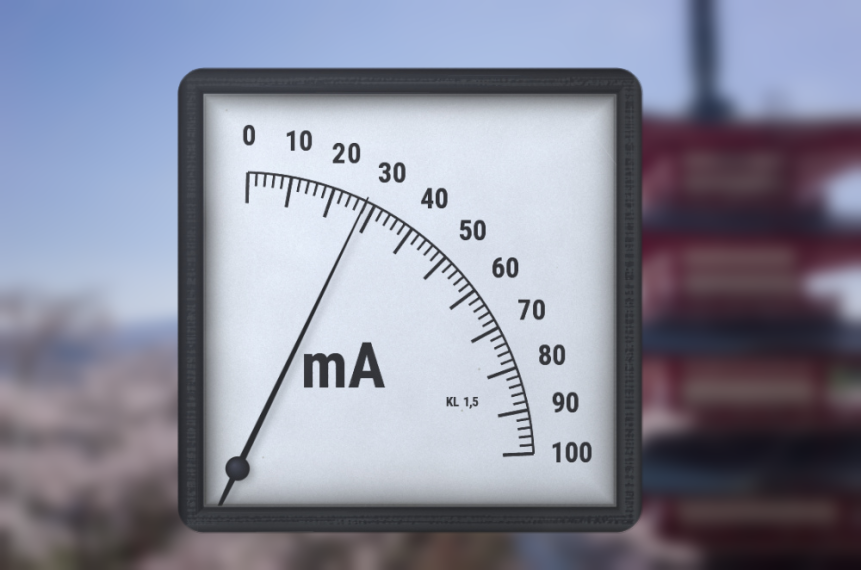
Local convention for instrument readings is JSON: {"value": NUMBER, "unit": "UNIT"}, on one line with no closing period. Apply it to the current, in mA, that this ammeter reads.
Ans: {"value": 28, "unit": "mA"}
